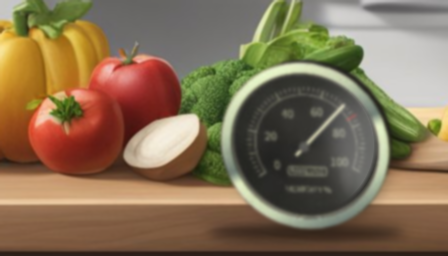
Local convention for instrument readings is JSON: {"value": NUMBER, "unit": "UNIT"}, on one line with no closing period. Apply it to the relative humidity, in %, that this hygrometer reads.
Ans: {"value": 70, "unit": "%"}
